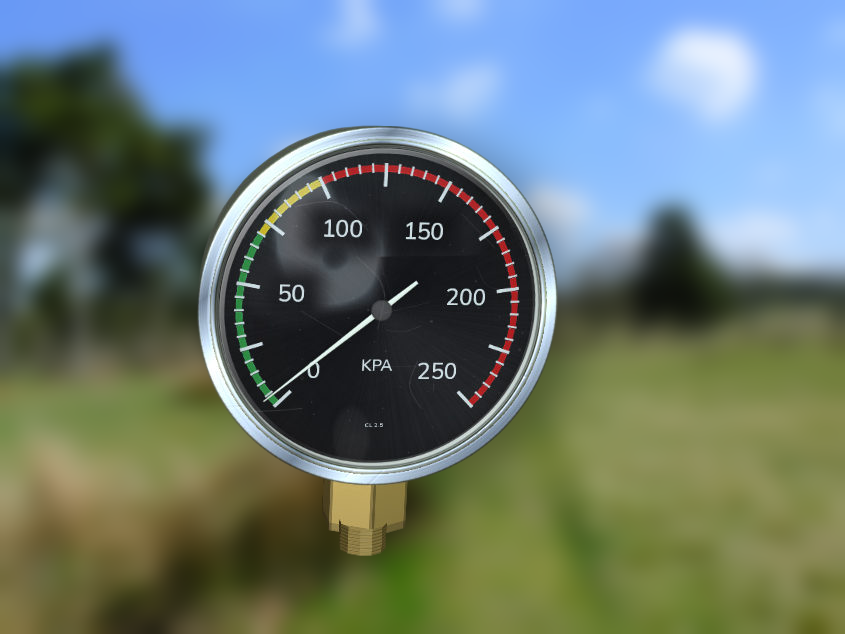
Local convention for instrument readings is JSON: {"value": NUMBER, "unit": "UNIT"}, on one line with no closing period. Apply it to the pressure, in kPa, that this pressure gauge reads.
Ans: {"value": 5, "unit": "kPa"}
